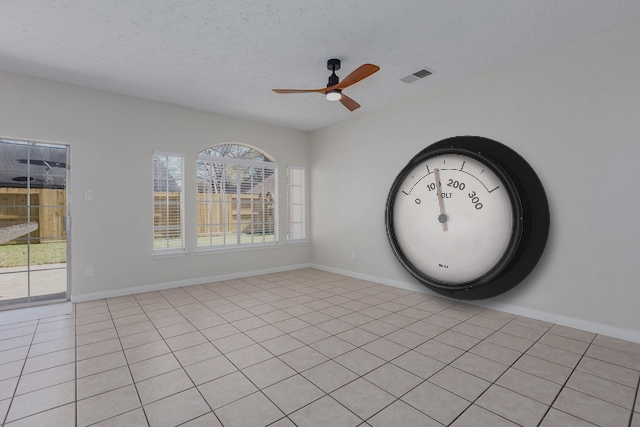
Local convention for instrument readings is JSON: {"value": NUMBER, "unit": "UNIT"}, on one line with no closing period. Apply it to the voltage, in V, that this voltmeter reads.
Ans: {"value": 125, "unit": "V"}
